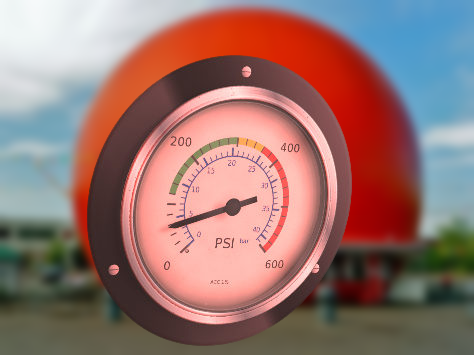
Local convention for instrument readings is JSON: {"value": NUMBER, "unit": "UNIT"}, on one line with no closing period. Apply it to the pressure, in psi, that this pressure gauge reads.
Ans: {"value": 60, "unit": "psi"}
